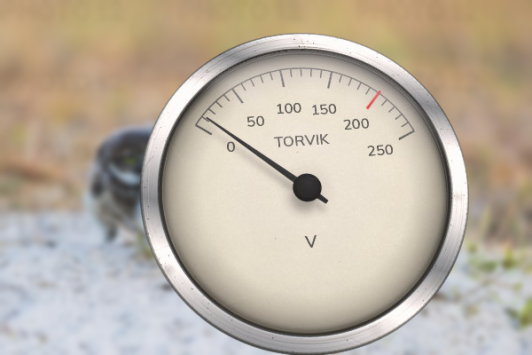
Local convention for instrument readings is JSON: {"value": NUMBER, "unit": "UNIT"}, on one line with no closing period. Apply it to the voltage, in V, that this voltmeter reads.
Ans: {"value": 10, "unit": "V"}
